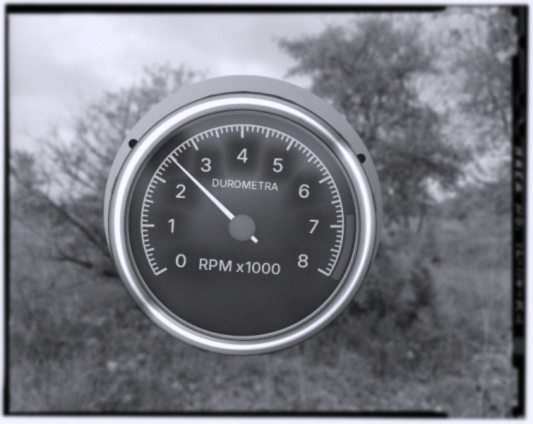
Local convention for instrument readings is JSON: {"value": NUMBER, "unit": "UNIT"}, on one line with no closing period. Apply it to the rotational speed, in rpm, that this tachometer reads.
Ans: {"value": 2500, "unit": "rpm"}
